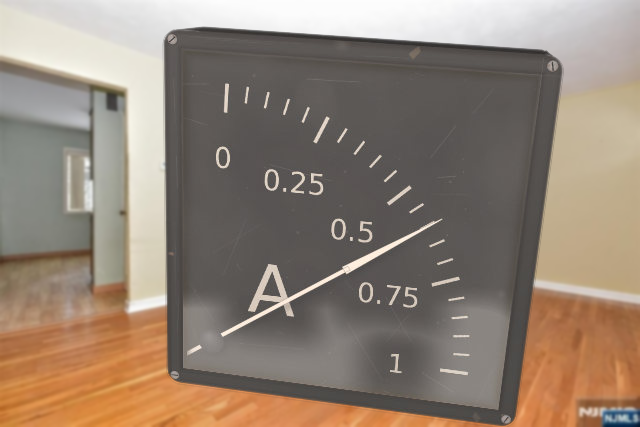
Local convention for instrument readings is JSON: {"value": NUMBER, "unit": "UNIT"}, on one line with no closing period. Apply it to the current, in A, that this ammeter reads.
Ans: {"value": 0.6, "unit": "A"}
